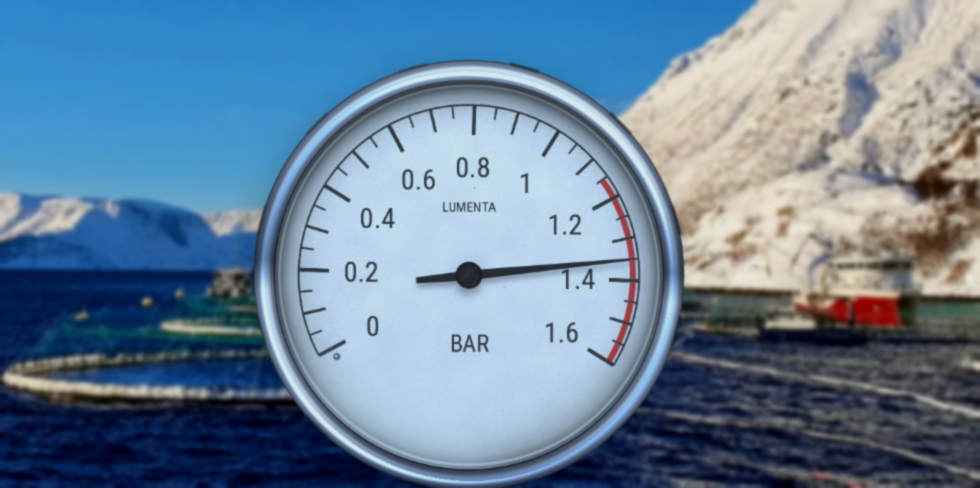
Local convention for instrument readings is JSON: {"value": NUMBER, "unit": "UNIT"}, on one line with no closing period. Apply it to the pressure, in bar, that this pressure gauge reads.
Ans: {"value": 1.35, "unit": "bar"}
